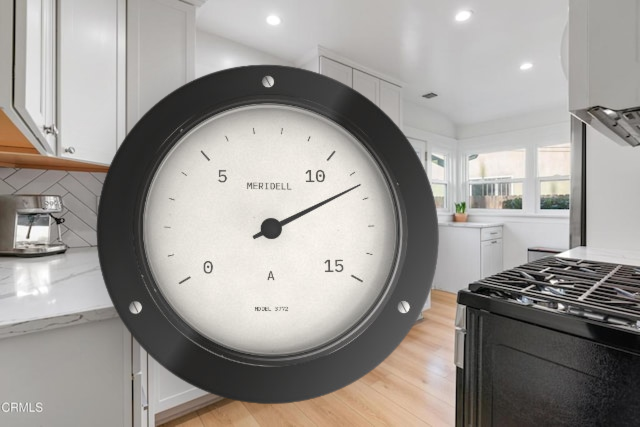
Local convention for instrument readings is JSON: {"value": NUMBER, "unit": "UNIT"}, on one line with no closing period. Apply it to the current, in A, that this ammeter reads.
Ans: {"value": 11.5, "unit": "A"}
